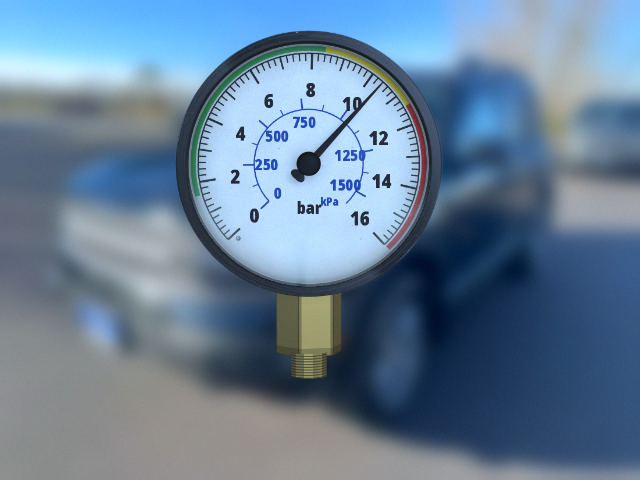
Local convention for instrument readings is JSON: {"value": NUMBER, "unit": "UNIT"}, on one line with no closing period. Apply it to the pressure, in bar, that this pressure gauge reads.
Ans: {"value": 10.4, "unit": "bar"}
